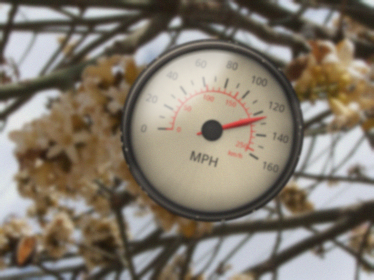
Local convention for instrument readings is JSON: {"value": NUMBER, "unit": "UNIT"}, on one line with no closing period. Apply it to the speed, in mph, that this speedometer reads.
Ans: {"value": 125, "unit": "mph"}
